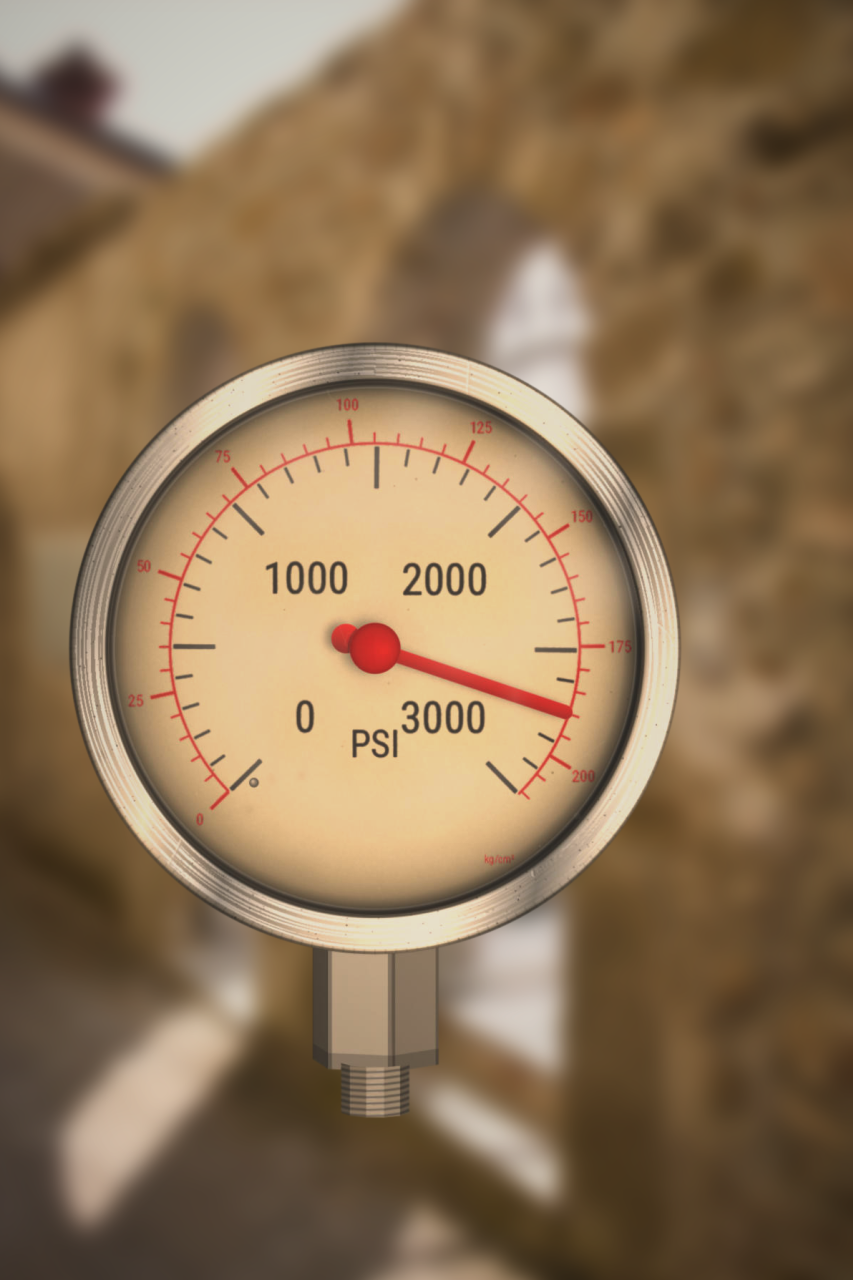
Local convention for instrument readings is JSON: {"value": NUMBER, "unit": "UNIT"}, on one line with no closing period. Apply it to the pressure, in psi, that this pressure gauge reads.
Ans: {"value": 2700, "unit": "psi"}
